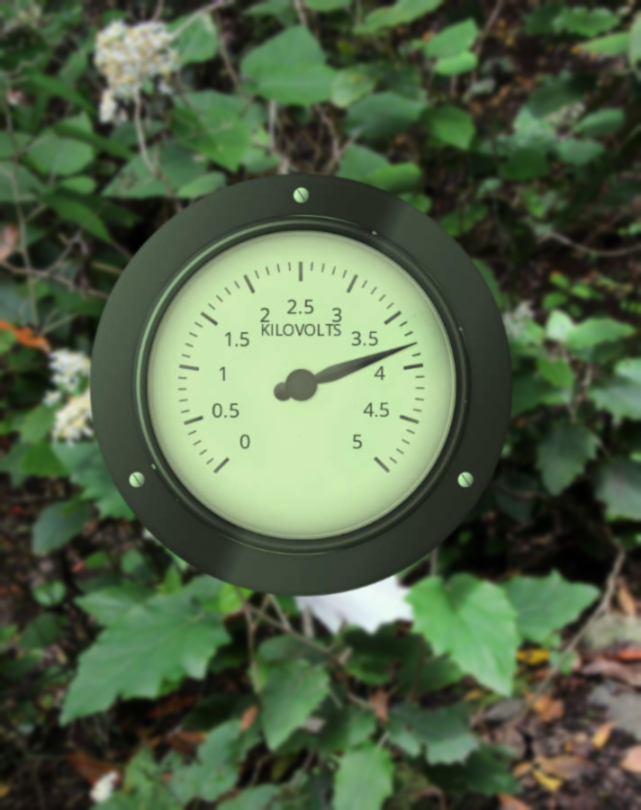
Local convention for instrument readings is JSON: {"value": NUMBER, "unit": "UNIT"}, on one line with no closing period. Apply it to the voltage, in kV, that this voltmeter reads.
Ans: {"value": 3.8, "unit": "kV"}
